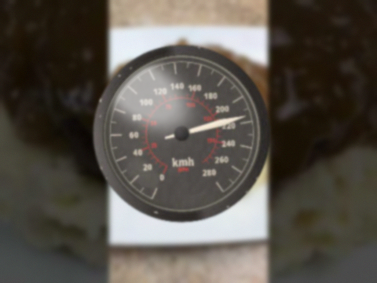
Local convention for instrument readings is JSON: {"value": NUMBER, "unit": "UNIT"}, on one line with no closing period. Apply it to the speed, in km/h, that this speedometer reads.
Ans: {"value": 215, "unit": "km/h"}
